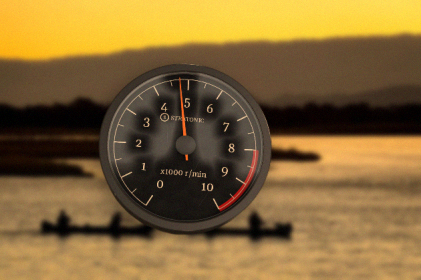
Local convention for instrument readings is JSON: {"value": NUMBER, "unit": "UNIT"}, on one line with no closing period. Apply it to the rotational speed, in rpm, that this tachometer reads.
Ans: {"value": 4750, "unit": "rpm"}
